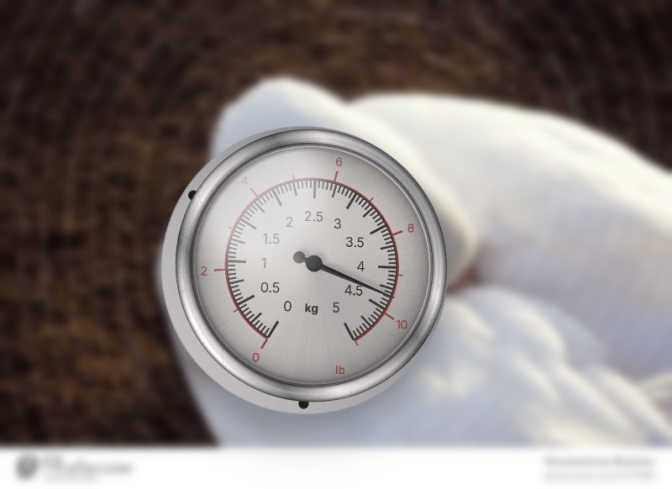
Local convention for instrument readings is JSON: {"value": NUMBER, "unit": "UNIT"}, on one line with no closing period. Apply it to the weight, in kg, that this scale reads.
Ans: {"value": 4.35, "unit": "kg"}
